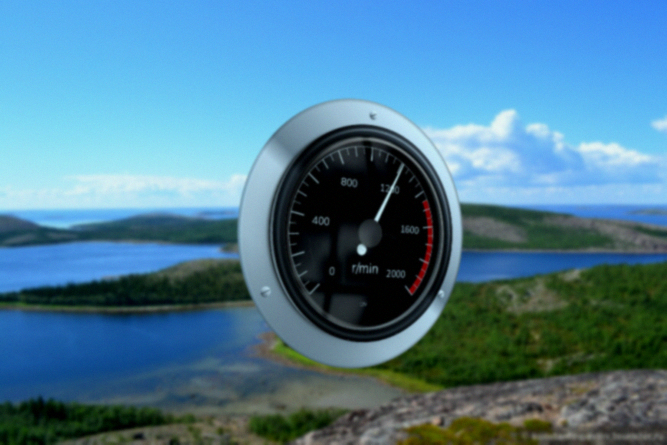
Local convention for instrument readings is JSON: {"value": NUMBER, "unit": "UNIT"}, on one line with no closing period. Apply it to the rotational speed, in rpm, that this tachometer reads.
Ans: {"value": 1200, "unit": "rpm"}
